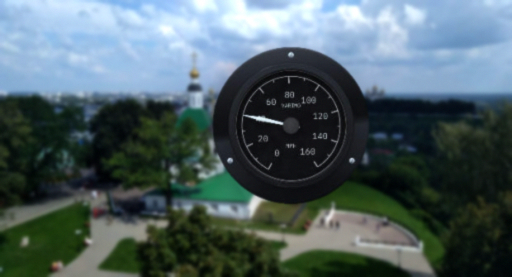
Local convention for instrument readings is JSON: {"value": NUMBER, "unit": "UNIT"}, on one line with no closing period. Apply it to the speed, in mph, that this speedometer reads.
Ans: {"value": 40, "unit": "mph"}
